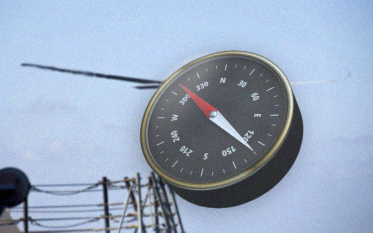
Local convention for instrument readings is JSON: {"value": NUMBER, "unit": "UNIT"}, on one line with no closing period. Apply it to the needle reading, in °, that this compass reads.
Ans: {"value": 310, "unit": "°"}
